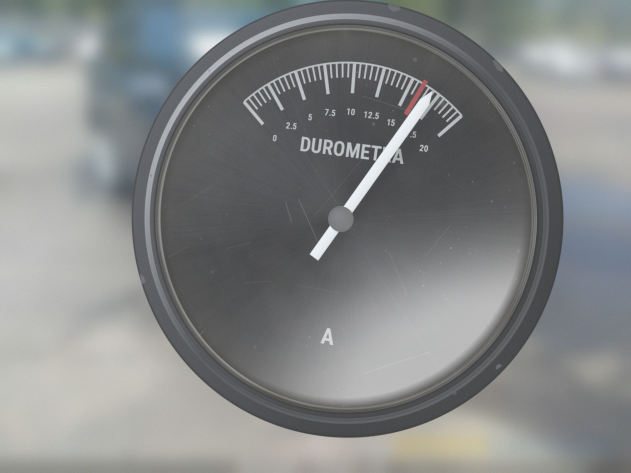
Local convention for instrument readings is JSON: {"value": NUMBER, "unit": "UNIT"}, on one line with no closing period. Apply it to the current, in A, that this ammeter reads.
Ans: {"value": 17, "unit": "A"}
